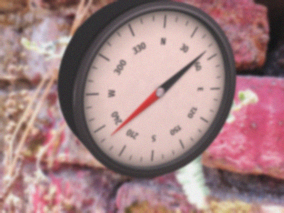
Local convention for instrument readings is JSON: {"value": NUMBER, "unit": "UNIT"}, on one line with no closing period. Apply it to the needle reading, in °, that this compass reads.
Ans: {"value": 230, "unit": "°"}
